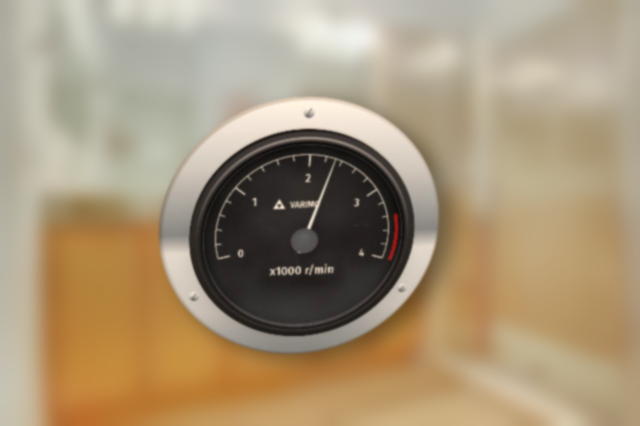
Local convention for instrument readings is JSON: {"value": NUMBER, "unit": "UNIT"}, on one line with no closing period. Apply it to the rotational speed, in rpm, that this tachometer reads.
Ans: {"value": 2300, "unit": "rpm"}
